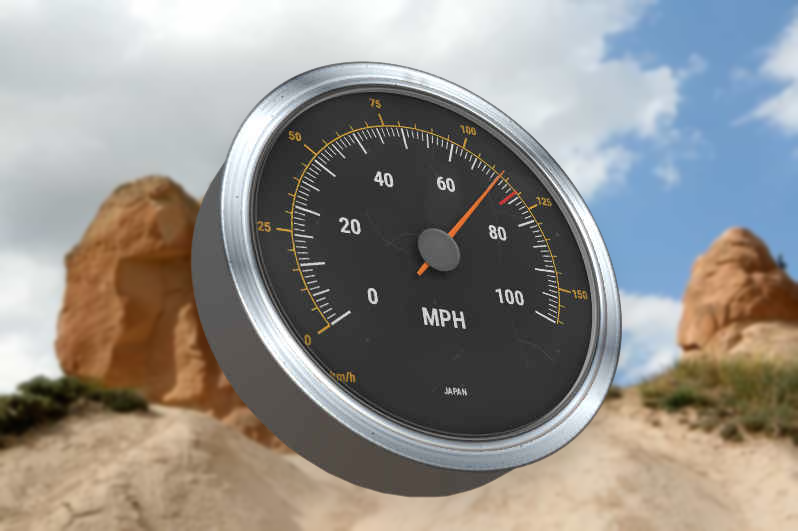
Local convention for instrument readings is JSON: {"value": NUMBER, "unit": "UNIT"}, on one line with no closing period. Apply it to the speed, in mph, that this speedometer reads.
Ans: {"value": 70, "unit": "mph"}
